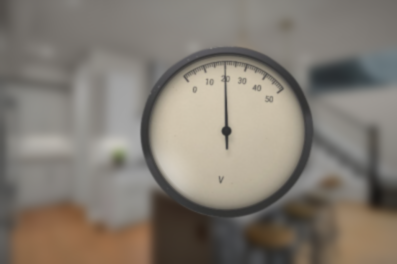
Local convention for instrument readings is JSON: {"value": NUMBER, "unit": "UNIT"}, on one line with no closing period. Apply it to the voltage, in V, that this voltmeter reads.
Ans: {"value": 20, "unit": "V"}
